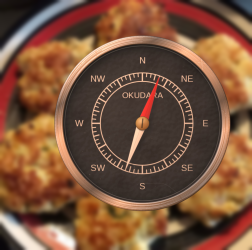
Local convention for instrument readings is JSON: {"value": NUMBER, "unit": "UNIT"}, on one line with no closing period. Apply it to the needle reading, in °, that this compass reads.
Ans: {"value": 20, "unit": "°"}
